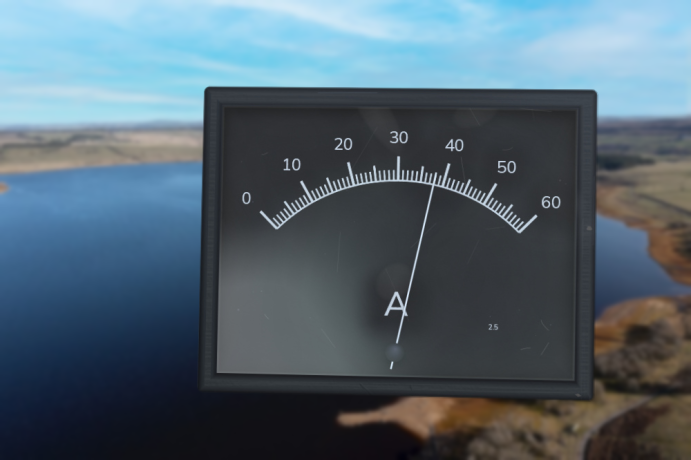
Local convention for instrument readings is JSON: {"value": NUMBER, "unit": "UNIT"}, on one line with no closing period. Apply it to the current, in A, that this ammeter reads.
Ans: {"value": 38, "unit": "A"}
